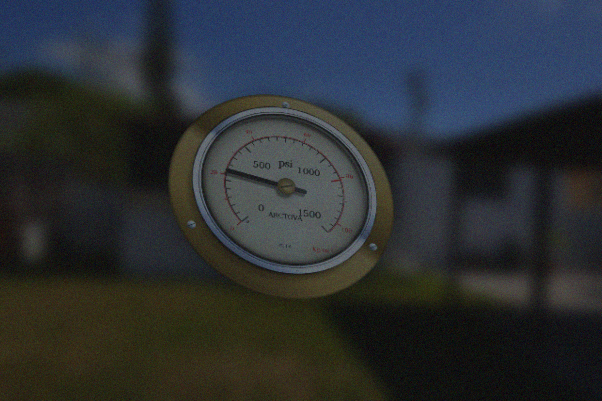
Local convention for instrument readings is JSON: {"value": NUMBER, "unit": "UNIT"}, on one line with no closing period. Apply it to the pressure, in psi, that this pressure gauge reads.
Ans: {"value": 300, "unit": "psi"}
